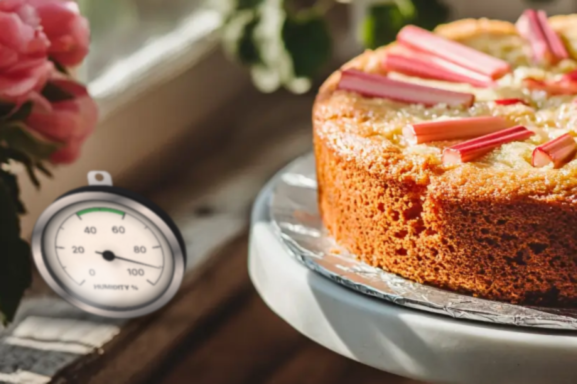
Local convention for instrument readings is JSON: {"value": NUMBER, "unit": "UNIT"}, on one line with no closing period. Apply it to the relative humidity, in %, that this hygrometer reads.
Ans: {"value": 90, "unit": "%"}
